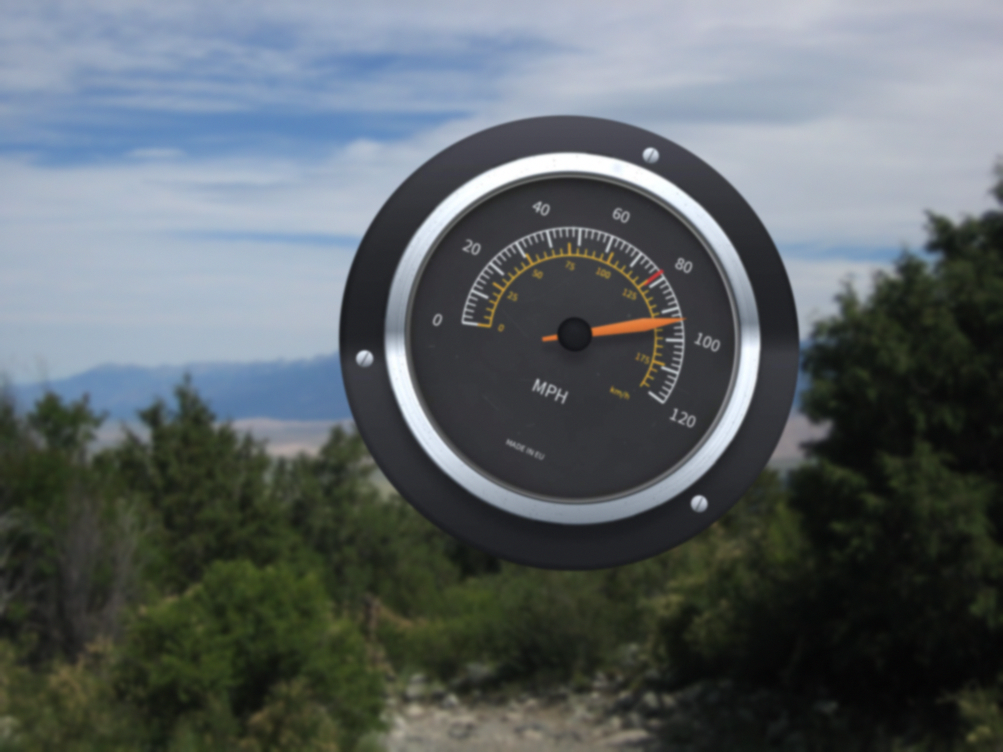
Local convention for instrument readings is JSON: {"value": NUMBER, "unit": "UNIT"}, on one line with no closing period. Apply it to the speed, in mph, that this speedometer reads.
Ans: {"value": 94, "unit": "mph"}
